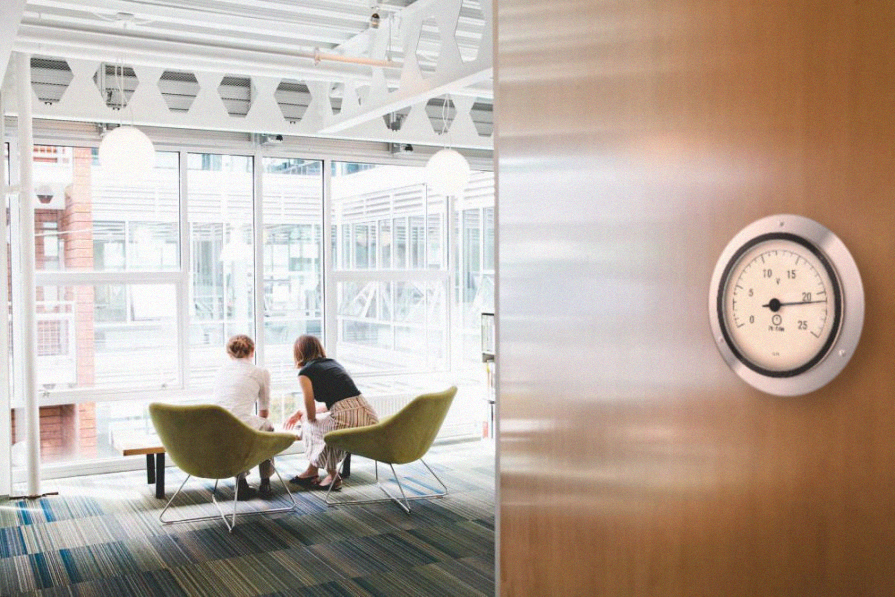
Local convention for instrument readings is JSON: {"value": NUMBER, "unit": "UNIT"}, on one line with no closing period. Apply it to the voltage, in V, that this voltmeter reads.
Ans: {"value": 21, "unit": "V"}
